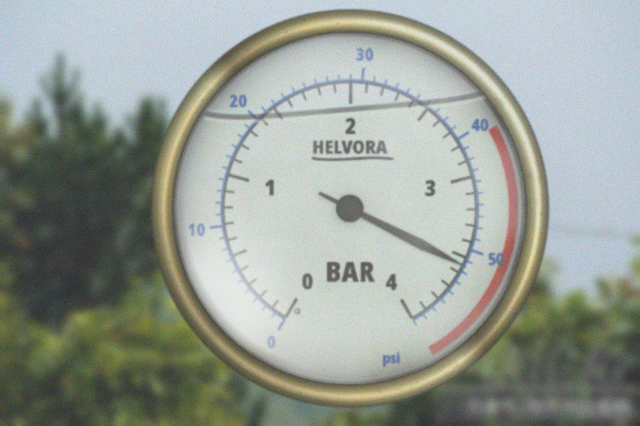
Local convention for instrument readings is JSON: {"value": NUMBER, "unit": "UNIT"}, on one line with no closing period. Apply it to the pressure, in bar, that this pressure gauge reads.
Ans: {"value": 3.55, "unit": "bar"}
